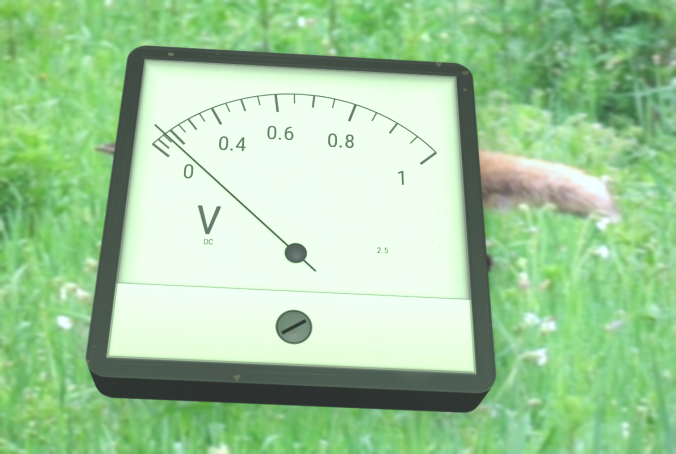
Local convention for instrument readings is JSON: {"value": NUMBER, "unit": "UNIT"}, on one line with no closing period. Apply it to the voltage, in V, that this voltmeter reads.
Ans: {"value": 0.15, "unit": "V"}
